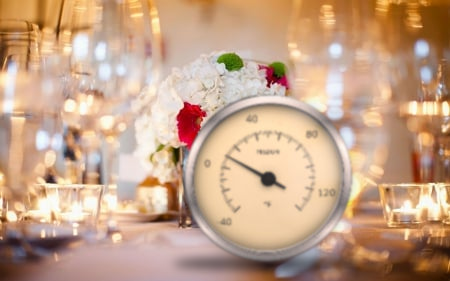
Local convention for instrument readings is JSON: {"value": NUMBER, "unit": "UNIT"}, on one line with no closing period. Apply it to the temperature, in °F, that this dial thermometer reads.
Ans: {"value": 10, "unit": "°F"}
